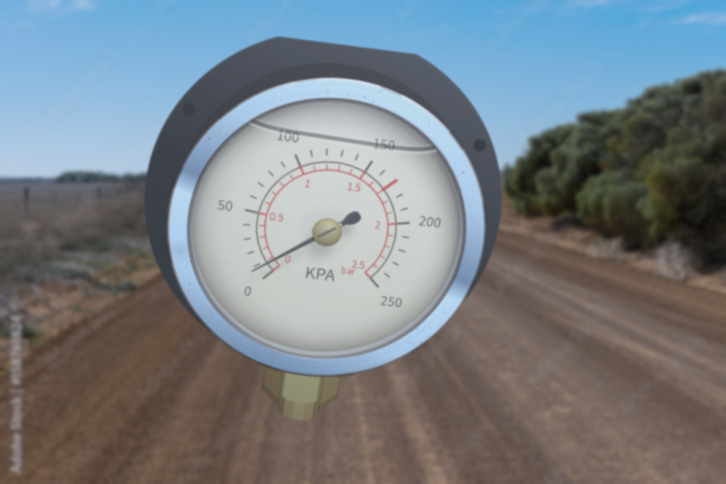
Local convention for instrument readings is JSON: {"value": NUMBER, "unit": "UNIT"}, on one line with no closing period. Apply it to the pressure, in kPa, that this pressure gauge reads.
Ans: {"value": 10, "unit": "kPa"}
